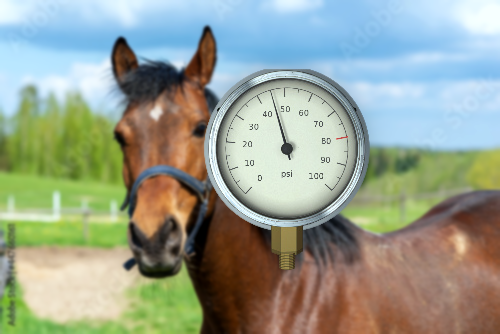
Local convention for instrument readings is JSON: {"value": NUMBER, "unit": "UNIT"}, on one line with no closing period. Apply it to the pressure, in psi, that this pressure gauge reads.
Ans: {"value": 45, "unit": "psi"}
